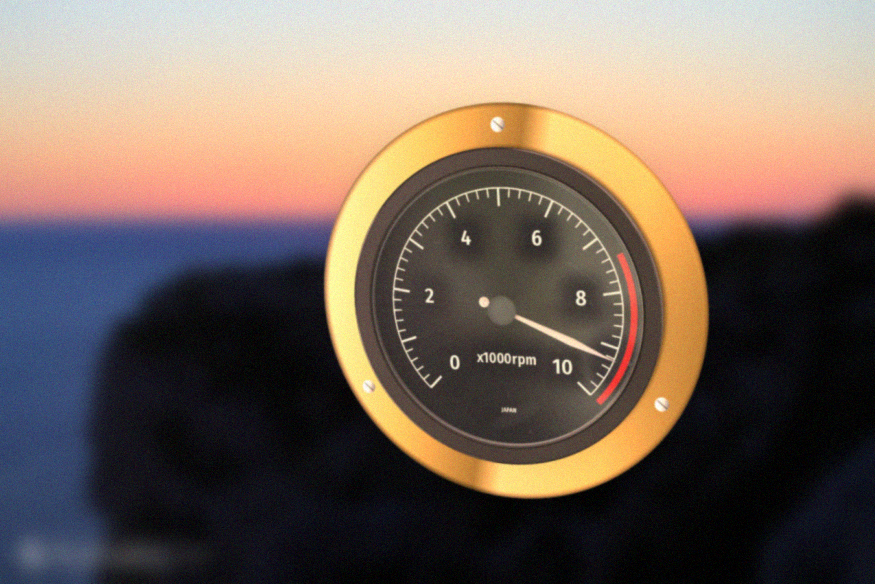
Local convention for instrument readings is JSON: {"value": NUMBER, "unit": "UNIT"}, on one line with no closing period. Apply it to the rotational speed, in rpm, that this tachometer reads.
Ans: {"value": 9200, "unit": "rpm"}
